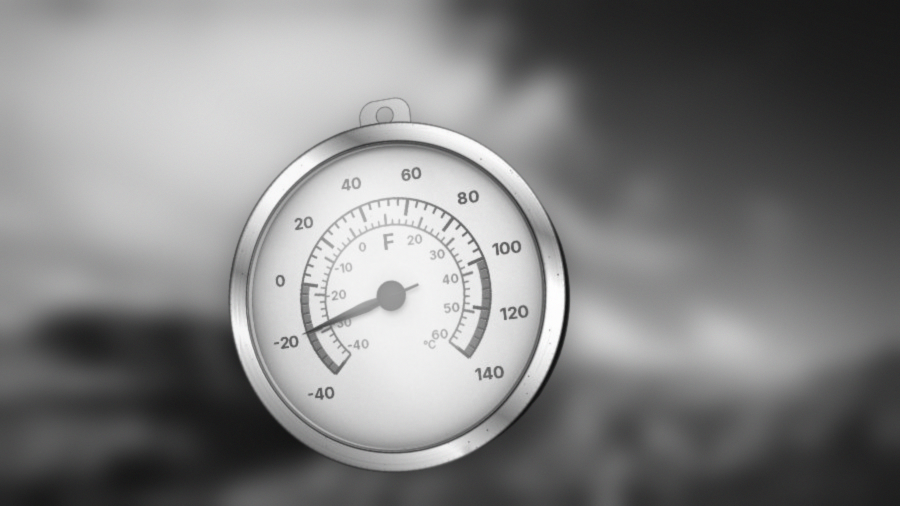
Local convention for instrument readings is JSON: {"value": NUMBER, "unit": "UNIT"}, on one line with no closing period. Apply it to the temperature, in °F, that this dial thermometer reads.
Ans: {"value": -20, "unit": "°F"}
